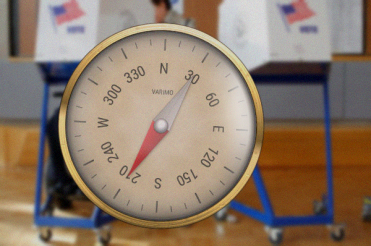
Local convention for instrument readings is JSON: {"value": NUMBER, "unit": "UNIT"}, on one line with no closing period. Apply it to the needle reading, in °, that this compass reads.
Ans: {"value": 210, "unit": "°"}
